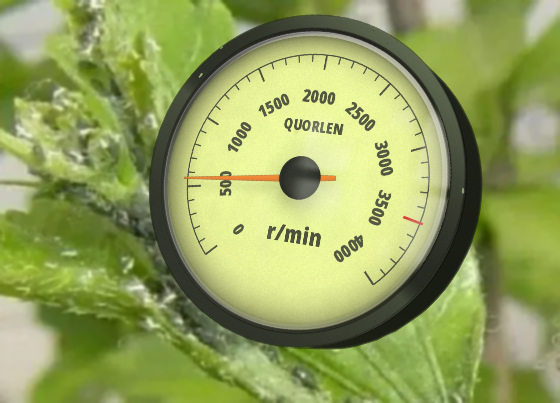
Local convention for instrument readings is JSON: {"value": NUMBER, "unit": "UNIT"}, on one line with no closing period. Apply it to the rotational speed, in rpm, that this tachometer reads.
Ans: {"value": 550, "unit": "rpm"}
